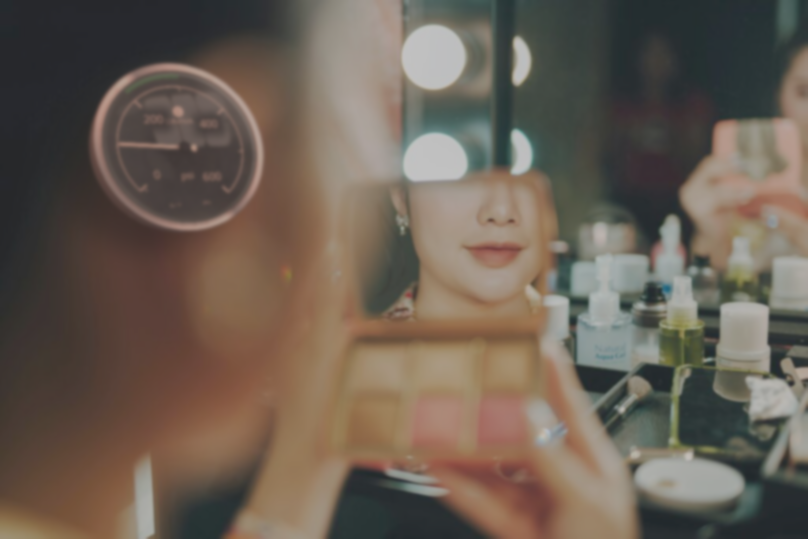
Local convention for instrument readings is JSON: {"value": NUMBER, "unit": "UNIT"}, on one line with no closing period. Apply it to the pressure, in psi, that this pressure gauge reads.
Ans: {"value": 100, "unit": "psi"}
